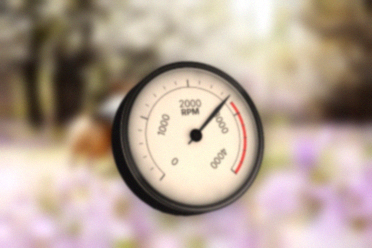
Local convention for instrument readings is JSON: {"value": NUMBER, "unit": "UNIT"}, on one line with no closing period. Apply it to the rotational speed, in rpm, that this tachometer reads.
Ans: {"value": 2700, "unit": "rpm"}
